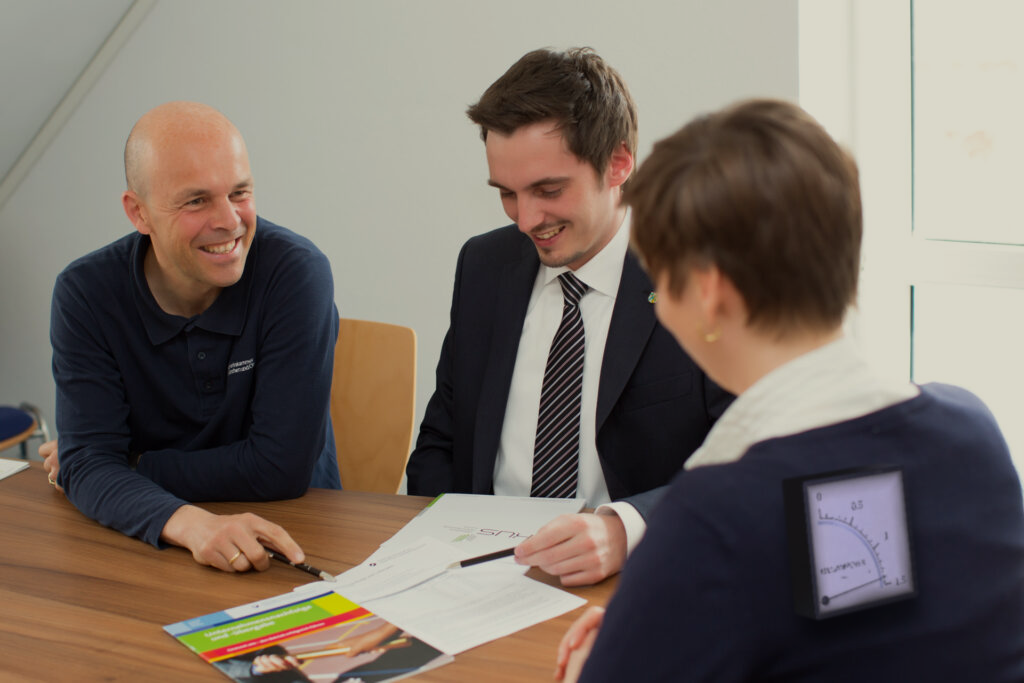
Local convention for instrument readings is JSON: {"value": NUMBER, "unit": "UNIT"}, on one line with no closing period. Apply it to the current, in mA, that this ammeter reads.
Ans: {"value": 1.4, "unit": "mA"}
